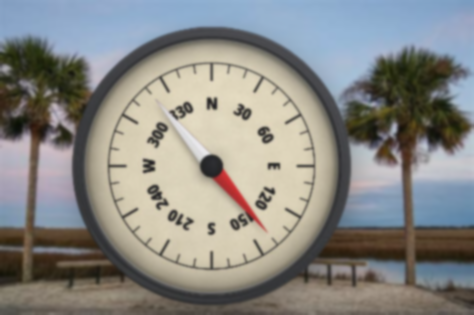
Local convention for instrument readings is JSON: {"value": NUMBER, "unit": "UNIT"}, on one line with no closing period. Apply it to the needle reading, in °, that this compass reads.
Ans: {"value": 140, "unit": "°"}
